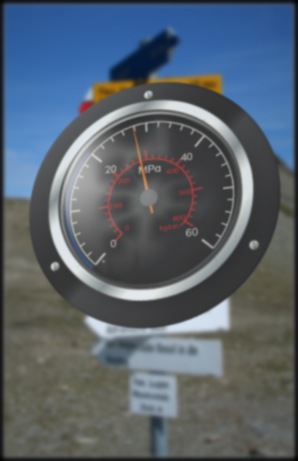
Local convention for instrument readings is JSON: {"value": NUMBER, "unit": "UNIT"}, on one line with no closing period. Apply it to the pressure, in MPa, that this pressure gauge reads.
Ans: {"value": 28, "unit": "MPa"}
